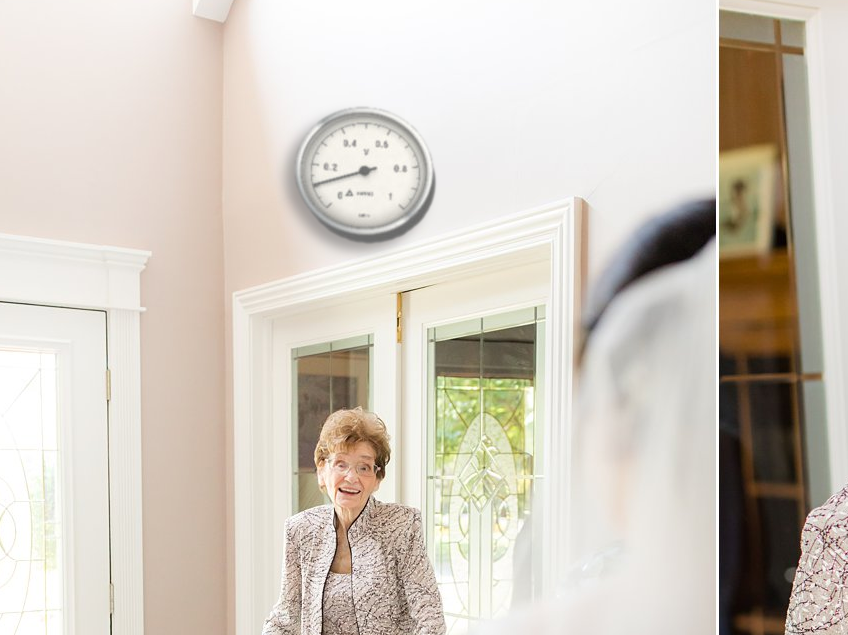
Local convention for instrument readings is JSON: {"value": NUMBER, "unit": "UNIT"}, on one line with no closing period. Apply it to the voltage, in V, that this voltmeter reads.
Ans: {"value": 0.1, "unit": "V"}
